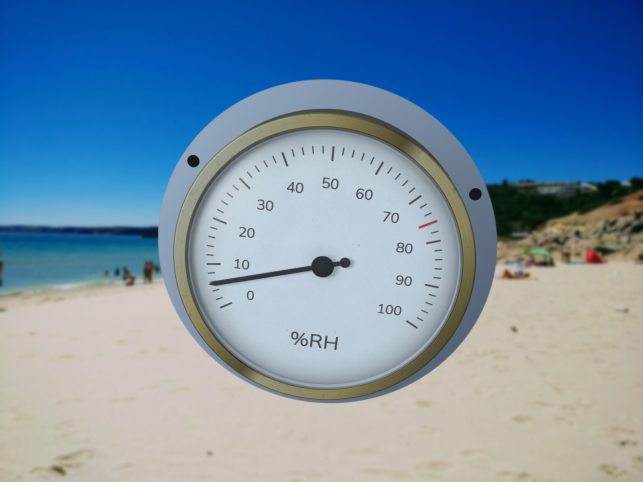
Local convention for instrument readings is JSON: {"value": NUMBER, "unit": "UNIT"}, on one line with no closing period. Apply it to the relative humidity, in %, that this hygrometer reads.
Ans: {"value": 6, "unit": "%"}
